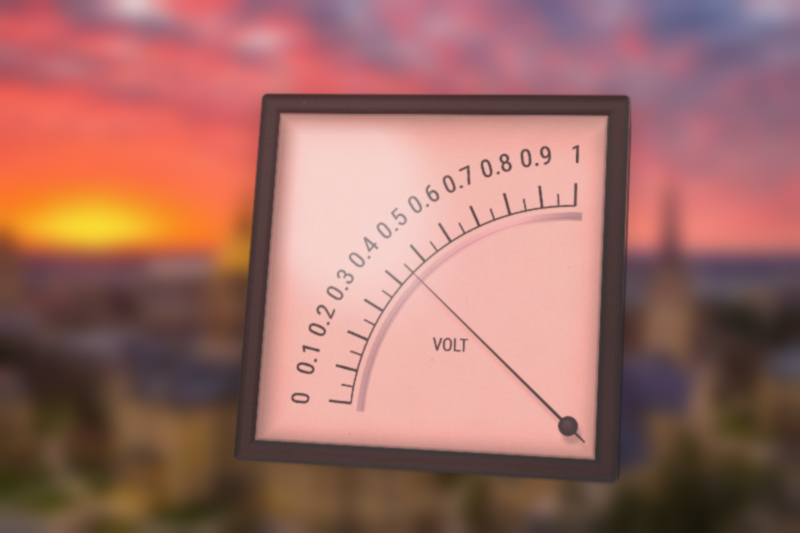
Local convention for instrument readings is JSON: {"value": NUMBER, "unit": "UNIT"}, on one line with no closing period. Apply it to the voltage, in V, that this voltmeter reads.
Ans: {"value": 0.45, "unit": "V"}
